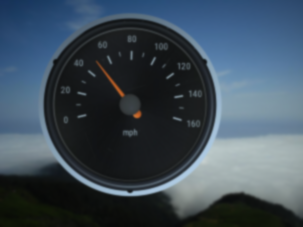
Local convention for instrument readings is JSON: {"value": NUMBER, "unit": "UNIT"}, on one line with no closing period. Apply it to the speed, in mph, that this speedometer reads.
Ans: {"value": 50, "unit": "mph"}
